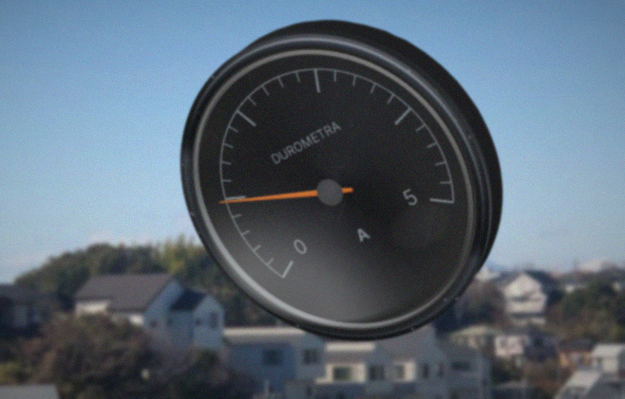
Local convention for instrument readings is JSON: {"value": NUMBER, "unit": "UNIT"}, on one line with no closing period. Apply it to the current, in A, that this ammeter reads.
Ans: {"value": 1, "unit": "A"}
